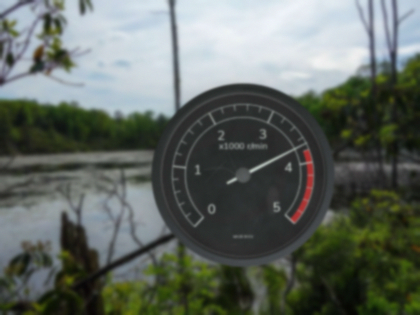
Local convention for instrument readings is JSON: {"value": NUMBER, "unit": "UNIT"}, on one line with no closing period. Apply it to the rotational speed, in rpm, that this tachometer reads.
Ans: {"value": 3700, "unit": "rpm"}
